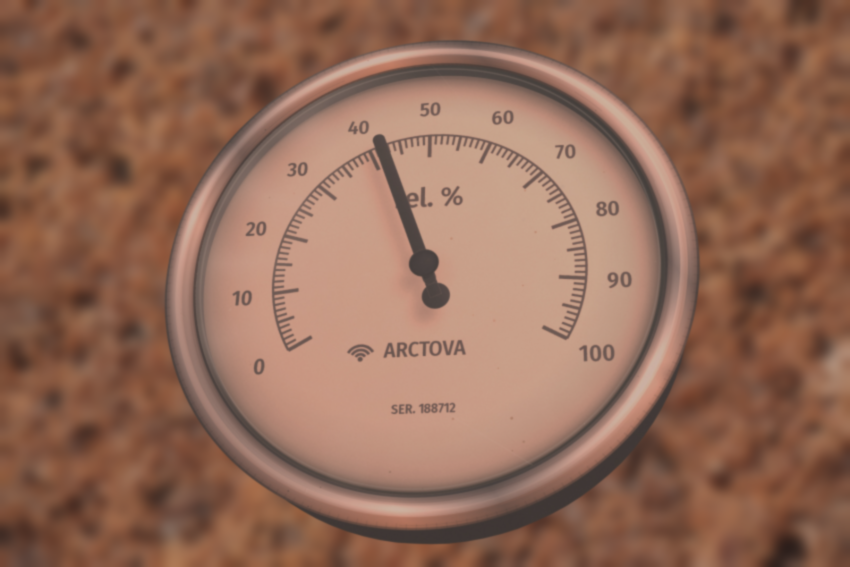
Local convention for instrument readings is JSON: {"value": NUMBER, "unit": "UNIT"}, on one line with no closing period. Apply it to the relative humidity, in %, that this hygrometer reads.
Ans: {"value": 42, "unit": "%"}
